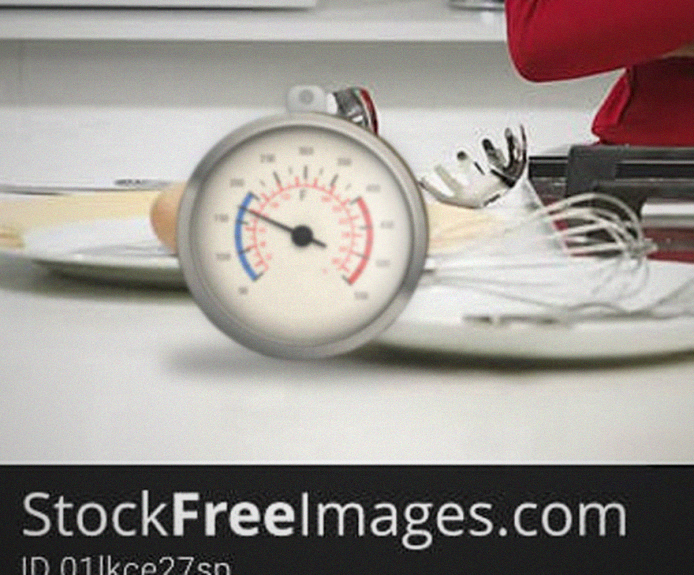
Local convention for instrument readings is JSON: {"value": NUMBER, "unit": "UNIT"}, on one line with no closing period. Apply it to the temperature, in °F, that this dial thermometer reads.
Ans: {"value": 175, "unit": "°F"}
